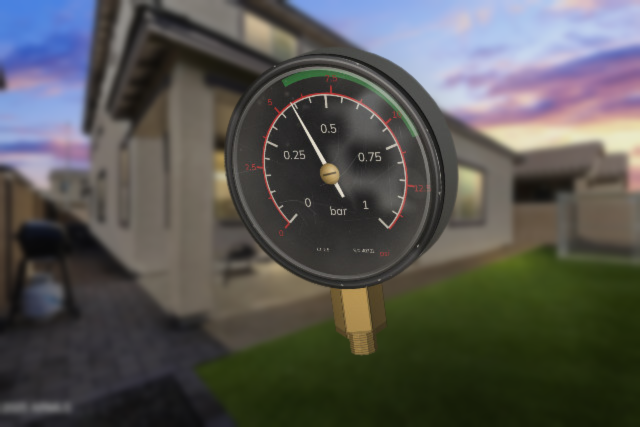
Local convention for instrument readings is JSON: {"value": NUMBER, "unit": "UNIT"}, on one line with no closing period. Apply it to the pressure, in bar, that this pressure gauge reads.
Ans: {"value": 0.4, "unit": "bar"}
